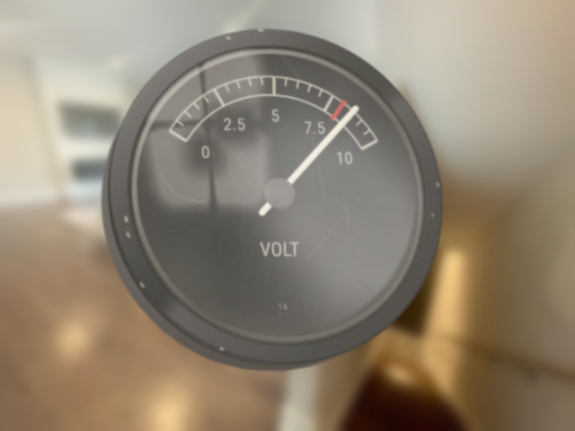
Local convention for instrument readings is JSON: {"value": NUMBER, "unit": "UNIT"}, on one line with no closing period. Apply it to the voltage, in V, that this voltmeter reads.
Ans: {"value": 8.5, "unit": "V"}
